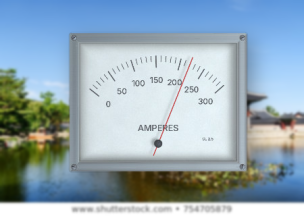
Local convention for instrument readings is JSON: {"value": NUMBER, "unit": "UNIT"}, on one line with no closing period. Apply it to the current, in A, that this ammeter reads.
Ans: {"value": 220, "unit": "A"}
